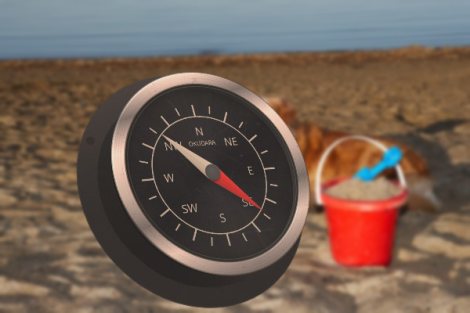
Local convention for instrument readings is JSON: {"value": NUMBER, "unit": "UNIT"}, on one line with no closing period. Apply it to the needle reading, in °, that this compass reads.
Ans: {"value": 135, "unit": "°"}
